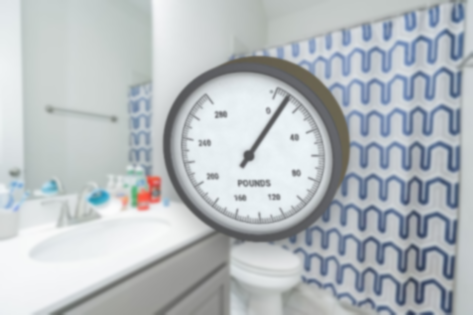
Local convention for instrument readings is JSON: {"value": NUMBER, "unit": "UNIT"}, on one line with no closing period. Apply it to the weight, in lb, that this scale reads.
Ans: {"value": 10, "unit": "lb"}
